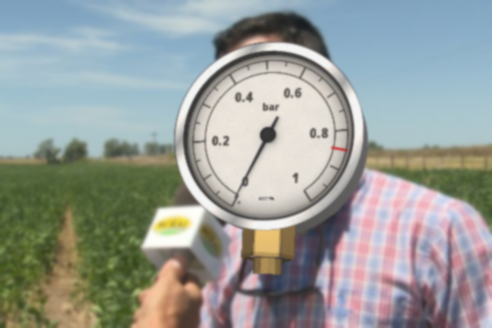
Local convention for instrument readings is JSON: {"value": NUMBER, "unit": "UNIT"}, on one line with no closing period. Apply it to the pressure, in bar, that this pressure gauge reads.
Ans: {"value": 0, "unit": "bar"}
